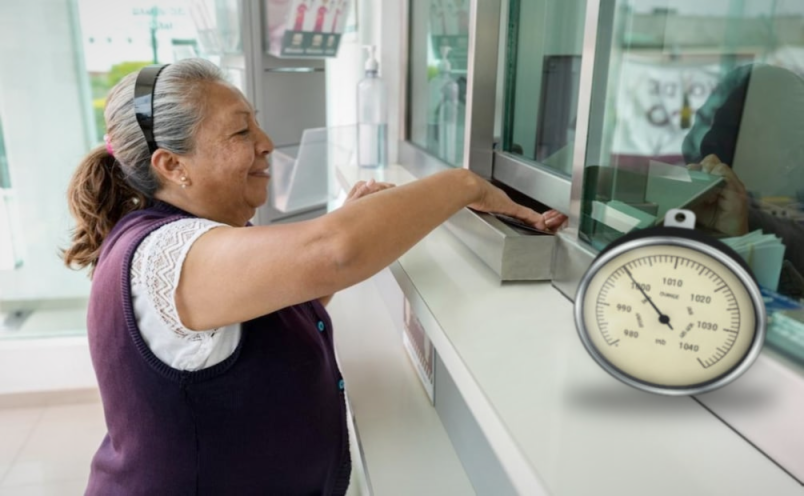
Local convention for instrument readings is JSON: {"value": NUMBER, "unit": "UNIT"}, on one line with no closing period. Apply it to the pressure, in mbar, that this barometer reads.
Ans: {"value": 1000, "unit": "mbar"}
